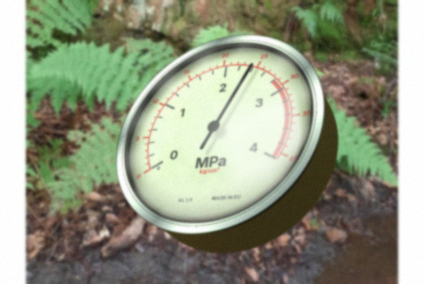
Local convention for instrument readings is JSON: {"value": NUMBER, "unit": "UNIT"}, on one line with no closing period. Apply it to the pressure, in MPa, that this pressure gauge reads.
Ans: {"value": 2.4, "unit": "MPa"}
